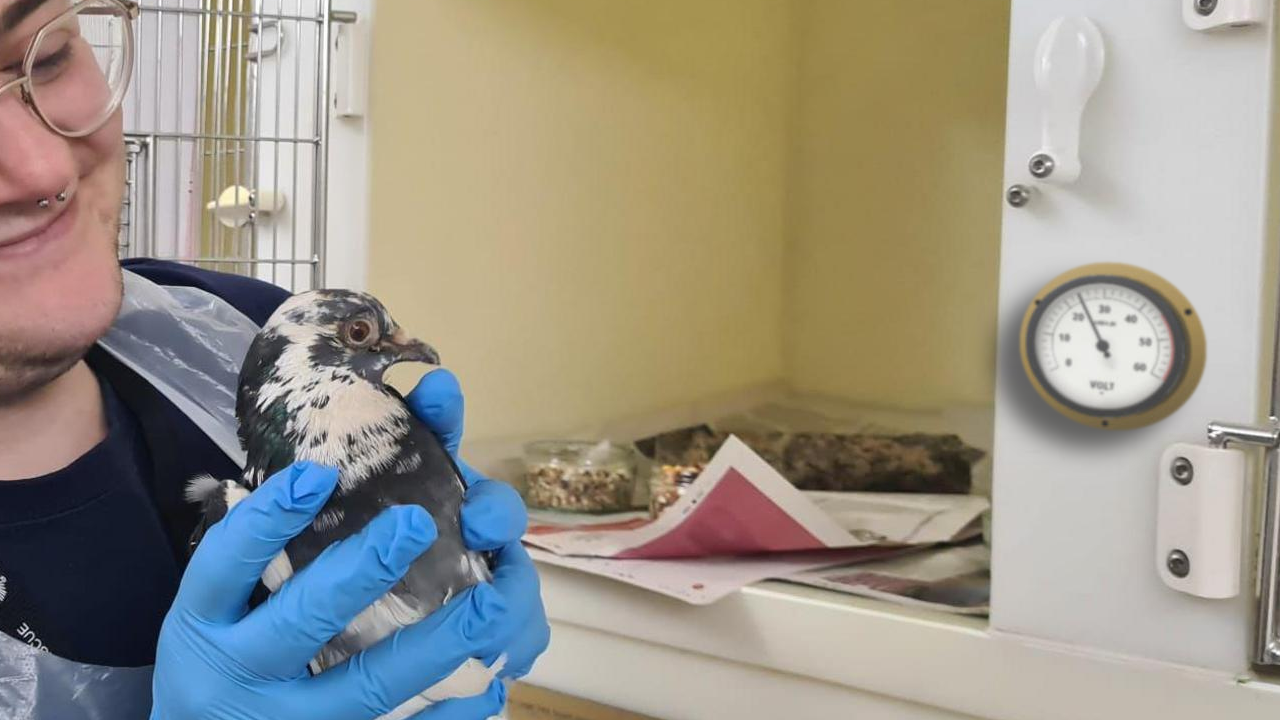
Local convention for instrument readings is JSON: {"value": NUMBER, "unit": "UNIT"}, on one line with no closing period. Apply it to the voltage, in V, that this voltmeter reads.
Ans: {"value": 24, "unit": "V"}
